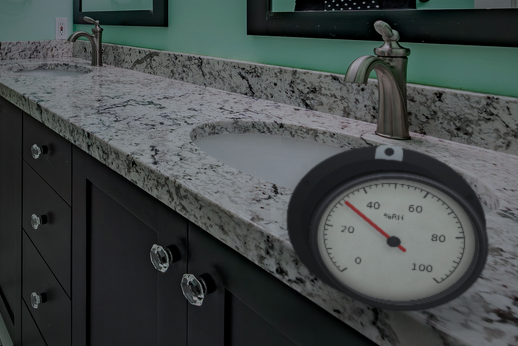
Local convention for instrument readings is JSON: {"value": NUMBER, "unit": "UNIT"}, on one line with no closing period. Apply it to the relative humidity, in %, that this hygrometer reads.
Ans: {"value": 32, "unit": "%"}
